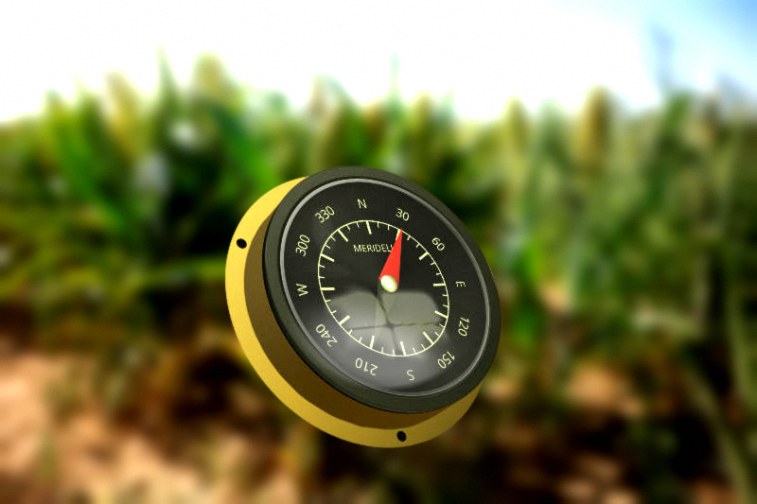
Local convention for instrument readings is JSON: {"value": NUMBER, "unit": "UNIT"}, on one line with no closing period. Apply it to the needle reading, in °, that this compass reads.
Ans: {"value": 30, "unit": "°"}
